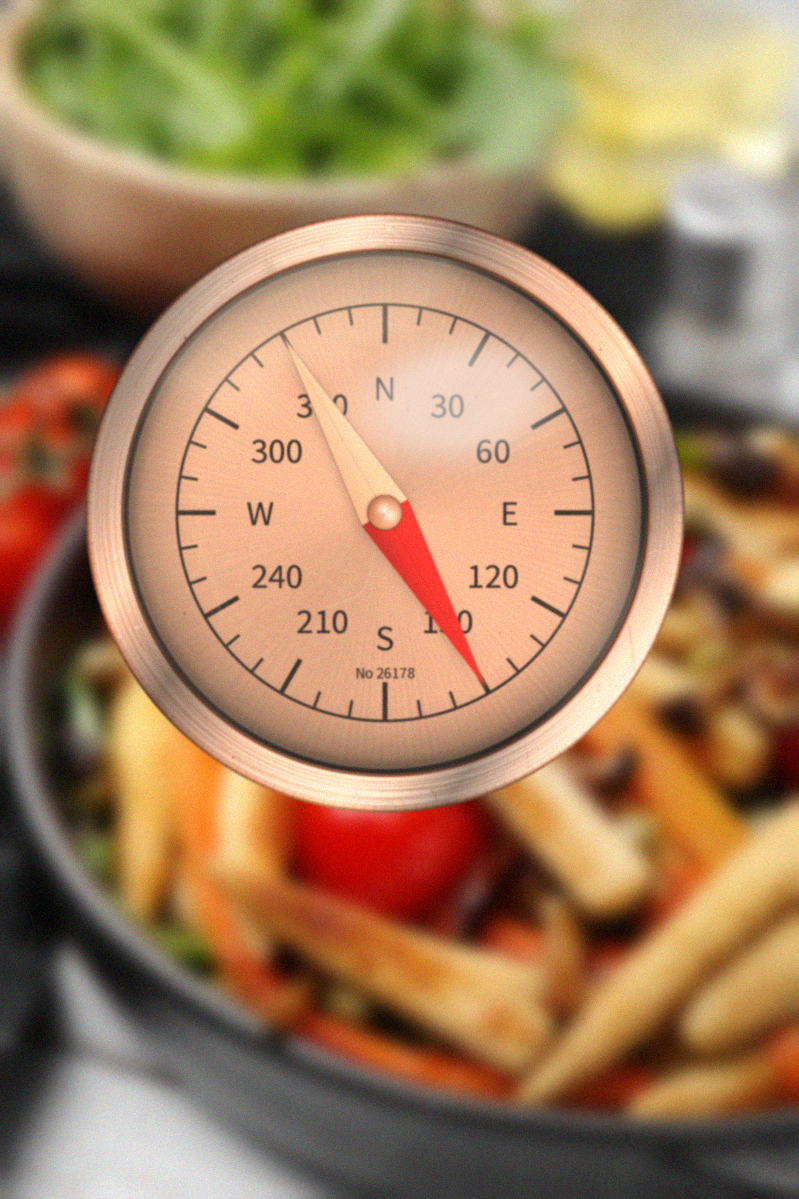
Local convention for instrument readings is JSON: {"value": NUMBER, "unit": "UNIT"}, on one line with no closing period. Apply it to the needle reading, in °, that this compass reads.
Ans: {"value": 150, "unit": "°"}
